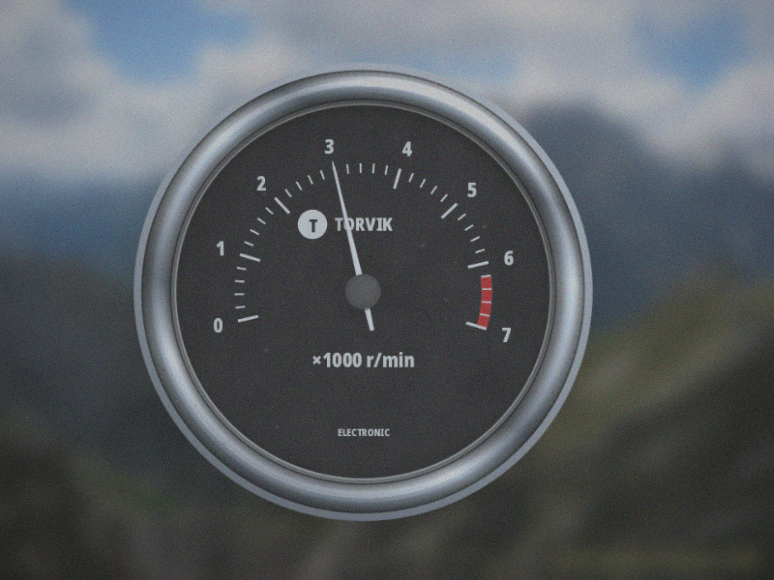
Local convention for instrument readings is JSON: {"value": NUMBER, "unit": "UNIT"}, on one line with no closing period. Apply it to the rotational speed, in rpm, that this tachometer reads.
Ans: {"value": 3000, "unit": "rpm"}
